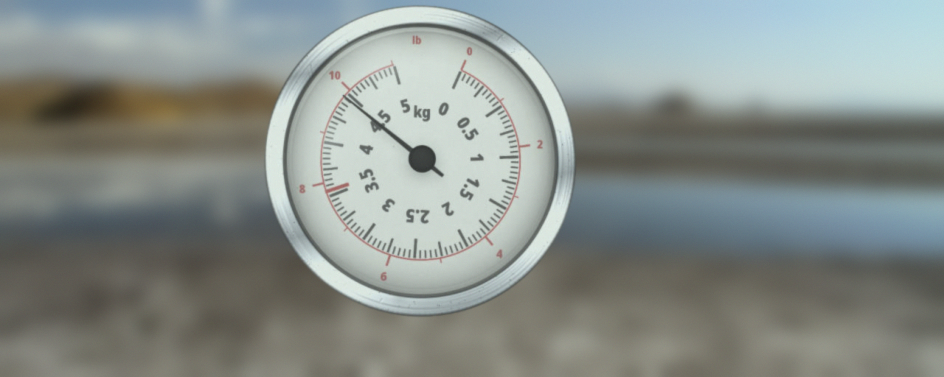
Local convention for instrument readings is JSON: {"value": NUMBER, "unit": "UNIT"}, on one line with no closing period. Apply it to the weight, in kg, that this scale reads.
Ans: {"value": 4.45, "unit": "kg"}
